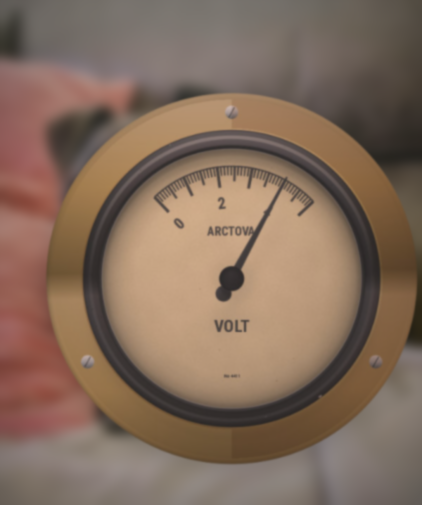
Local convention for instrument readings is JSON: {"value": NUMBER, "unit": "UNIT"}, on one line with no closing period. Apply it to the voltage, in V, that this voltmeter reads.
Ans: {"value": 4, "unit": "V"}
